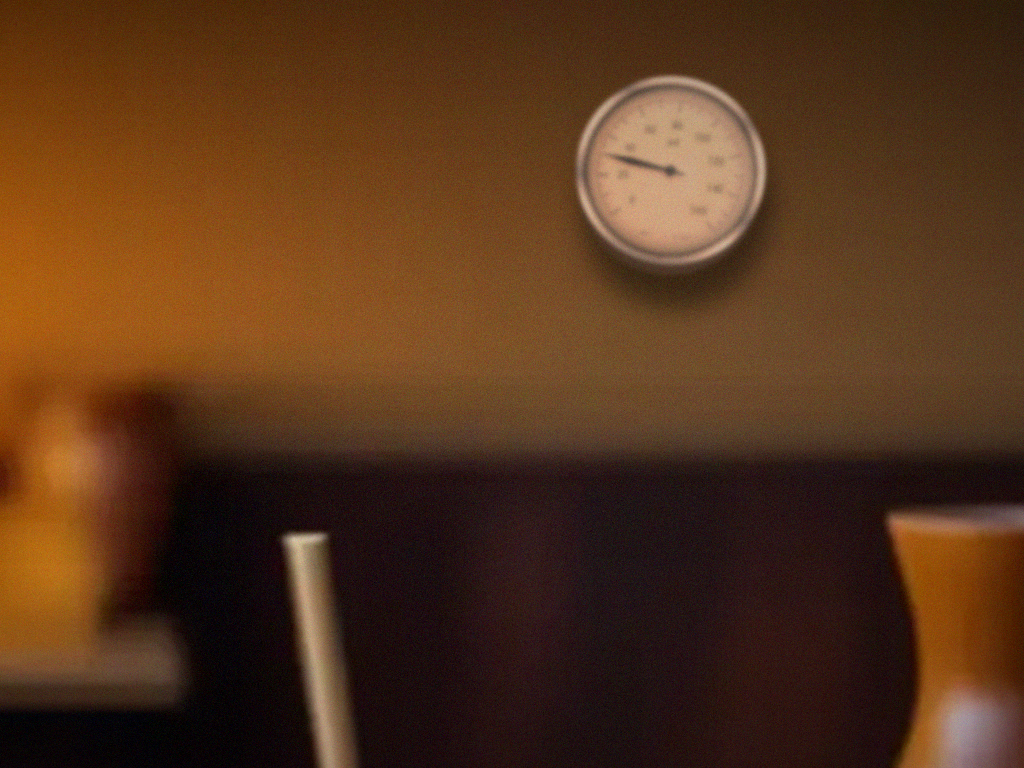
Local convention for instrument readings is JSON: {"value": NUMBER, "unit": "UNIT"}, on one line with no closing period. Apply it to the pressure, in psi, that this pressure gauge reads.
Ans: {"value": 30, "unit": "psi"}
